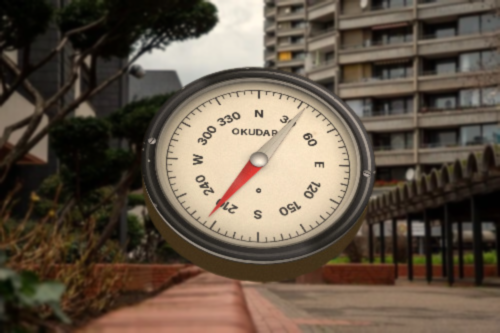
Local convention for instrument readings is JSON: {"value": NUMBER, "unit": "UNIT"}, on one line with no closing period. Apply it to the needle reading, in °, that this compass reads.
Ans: {"value": 215, "unit": "°"}
